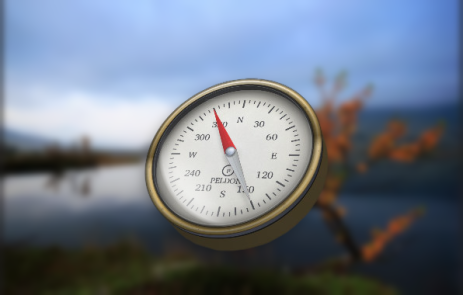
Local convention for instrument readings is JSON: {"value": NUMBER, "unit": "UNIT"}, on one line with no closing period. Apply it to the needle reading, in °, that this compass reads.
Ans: {"value": 330, "unit": "°"}
